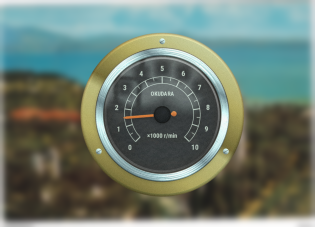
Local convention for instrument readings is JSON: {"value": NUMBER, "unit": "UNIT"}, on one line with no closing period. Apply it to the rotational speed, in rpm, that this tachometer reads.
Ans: {"value": 1500, "unit": "rpm"}
